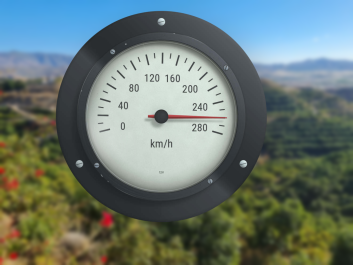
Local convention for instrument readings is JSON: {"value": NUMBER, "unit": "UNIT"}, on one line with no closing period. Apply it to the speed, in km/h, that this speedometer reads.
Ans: {"value": 260, "unit": "km/h"}
